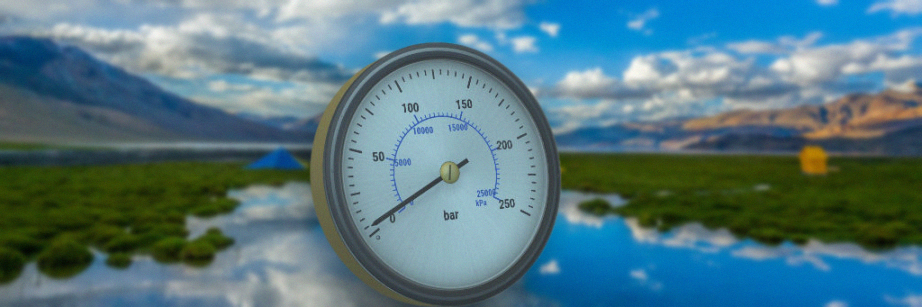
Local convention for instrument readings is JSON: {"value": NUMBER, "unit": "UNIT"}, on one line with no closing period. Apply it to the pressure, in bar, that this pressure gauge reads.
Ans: {"value": 5, "unit": "bar"}
